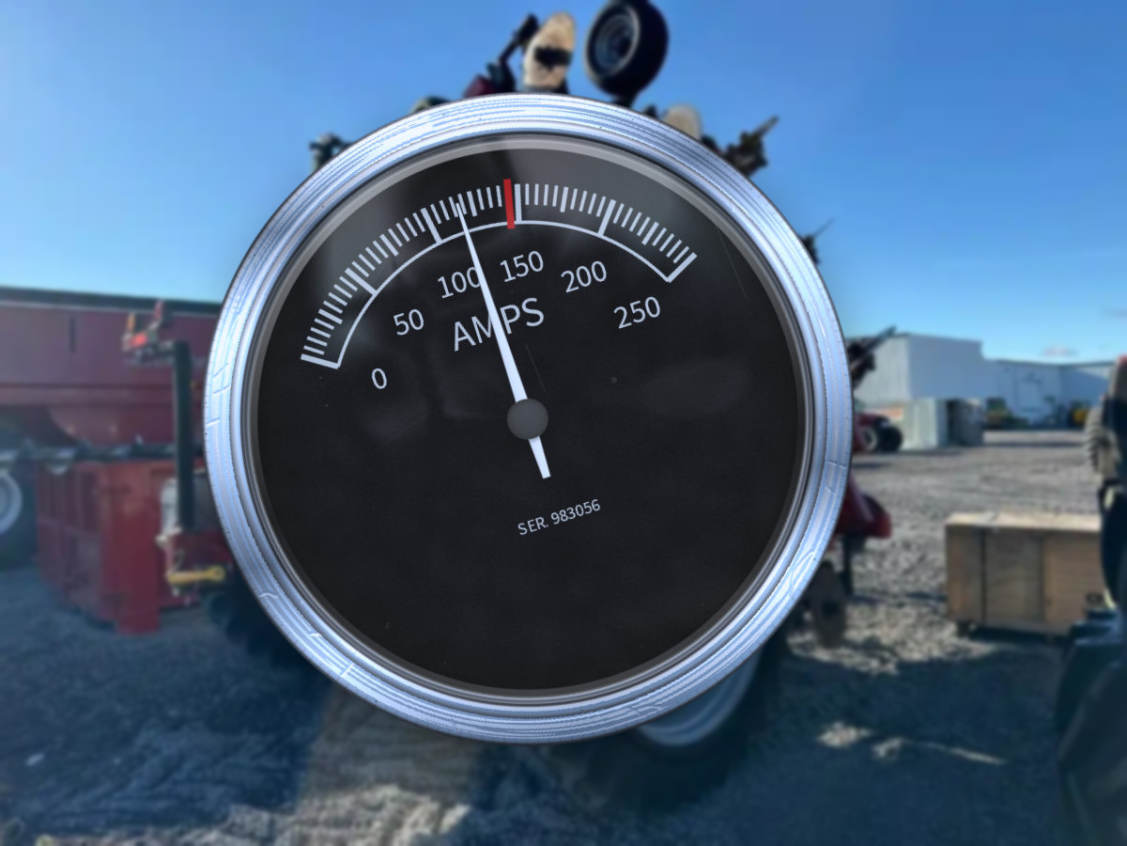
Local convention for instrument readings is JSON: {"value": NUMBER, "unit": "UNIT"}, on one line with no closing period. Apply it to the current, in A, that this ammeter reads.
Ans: {"value": 117.5, "unit": "A"}
